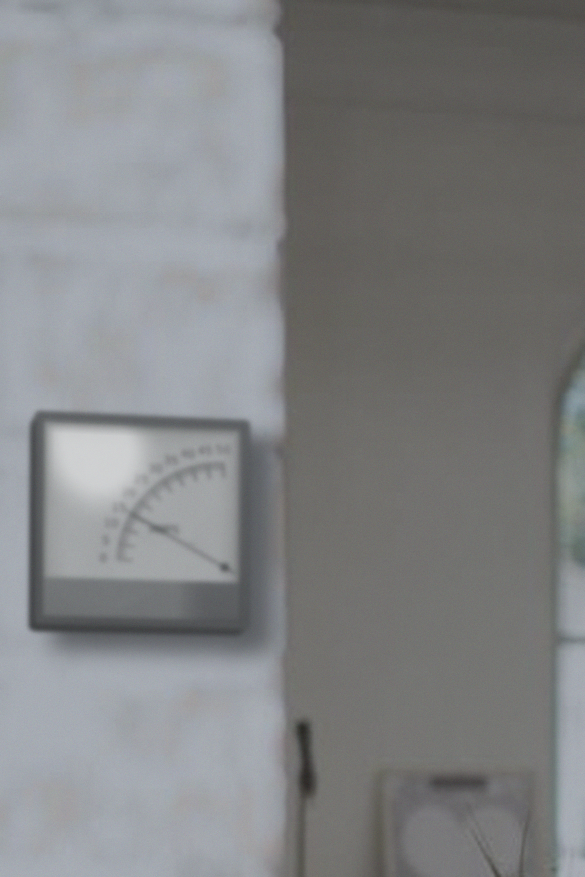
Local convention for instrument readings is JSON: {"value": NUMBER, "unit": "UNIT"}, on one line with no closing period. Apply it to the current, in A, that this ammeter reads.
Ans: {"value": 15, "unit": "A"}
